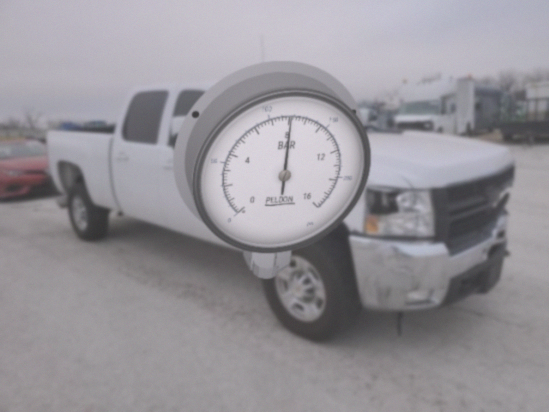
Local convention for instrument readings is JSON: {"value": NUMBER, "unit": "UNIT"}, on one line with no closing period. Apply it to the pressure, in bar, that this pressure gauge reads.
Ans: {"value": 8, "unit": "bar"}
